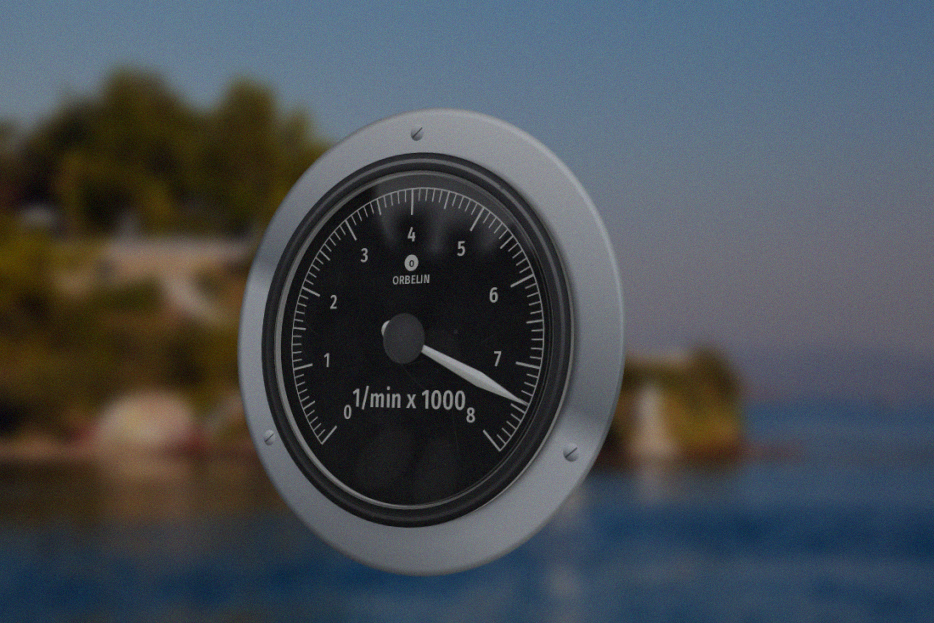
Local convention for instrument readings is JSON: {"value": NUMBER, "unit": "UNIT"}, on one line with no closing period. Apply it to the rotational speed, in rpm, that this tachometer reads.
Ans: {"value": 7400, "unit": "rpm"}
